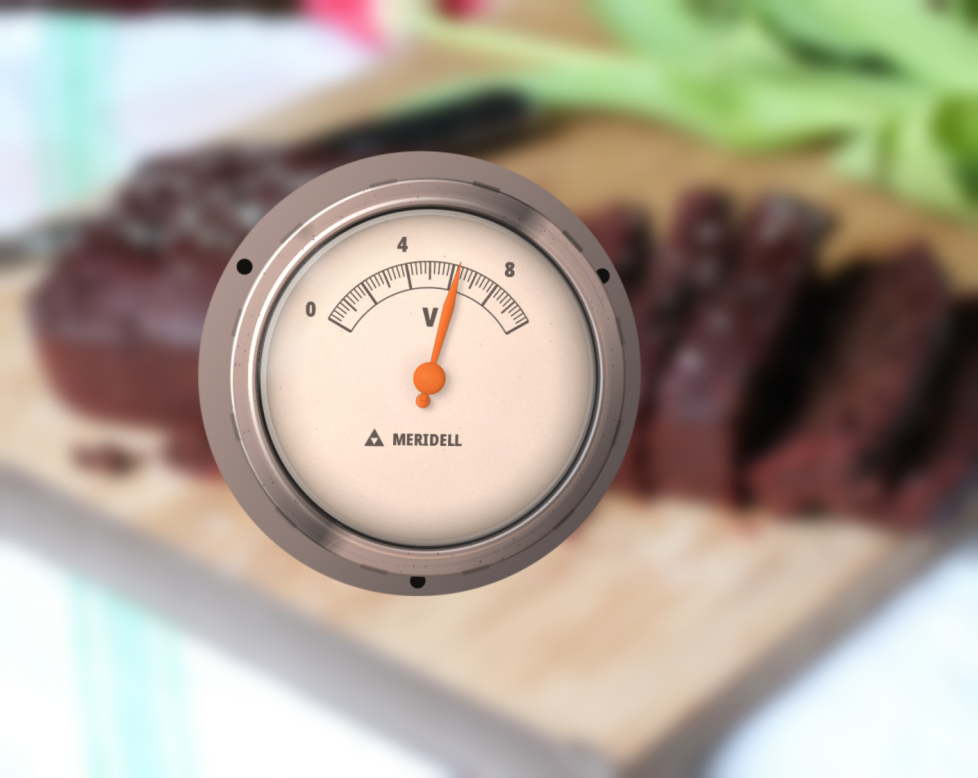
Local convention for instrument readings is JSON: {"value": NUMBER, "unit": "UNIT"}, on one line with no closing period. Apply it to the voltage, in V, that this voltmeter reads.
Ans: {"value": 6.2, "unit": "V"}
